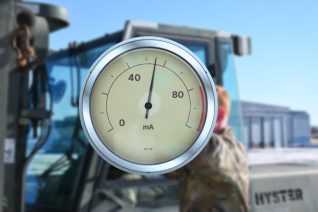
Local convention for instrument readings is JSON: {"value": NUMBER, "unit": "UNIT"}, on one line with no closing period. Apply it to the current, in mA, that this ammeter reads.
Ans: {"value": 55, "unit": "mA"}
